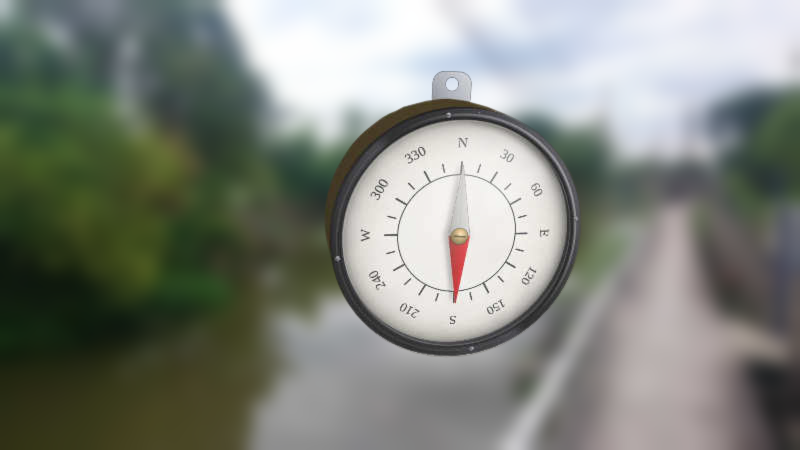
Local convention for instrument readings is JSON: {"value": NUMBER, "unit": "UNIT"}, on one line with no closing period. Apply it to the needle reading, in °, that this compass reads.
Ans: {"value": 180, "unit": "°"}
